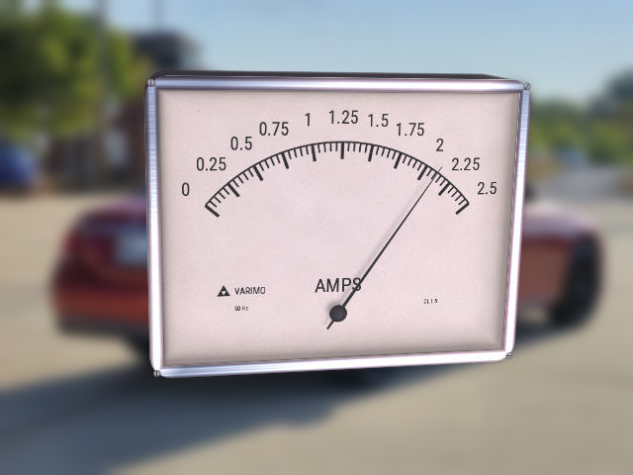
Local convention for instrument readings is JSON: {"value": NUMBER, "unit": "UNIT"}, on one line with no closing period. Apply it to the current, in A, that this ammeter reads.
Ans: {"value": 2.1, "unit": "A"}
